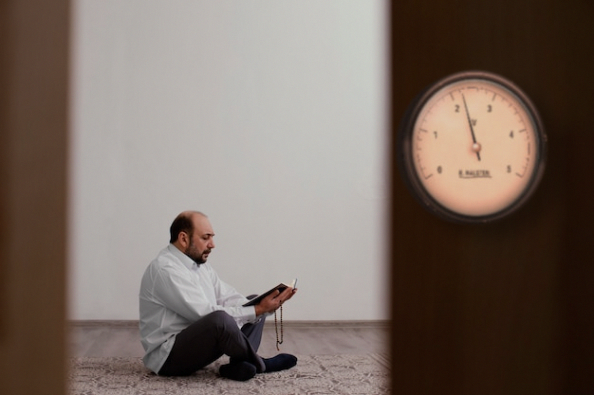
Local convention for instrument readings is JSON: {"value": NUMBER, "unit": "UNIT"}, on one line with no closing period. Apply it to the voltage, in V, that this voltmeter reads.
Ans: {"value": 2.2, "unit": "V"}
